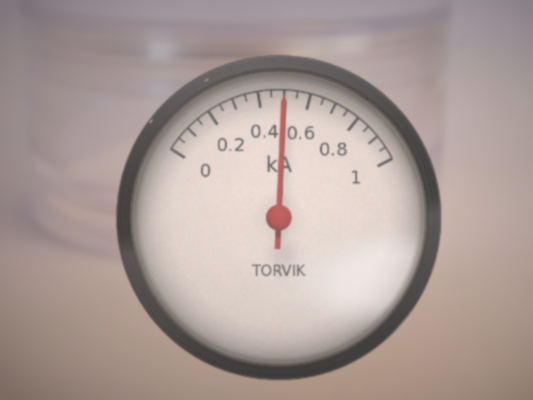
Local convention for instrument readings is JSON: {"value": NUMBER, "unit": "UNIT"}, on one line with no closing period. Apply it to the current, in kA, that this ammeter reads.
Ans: {"value": 0.5, "unit": "kA"}
